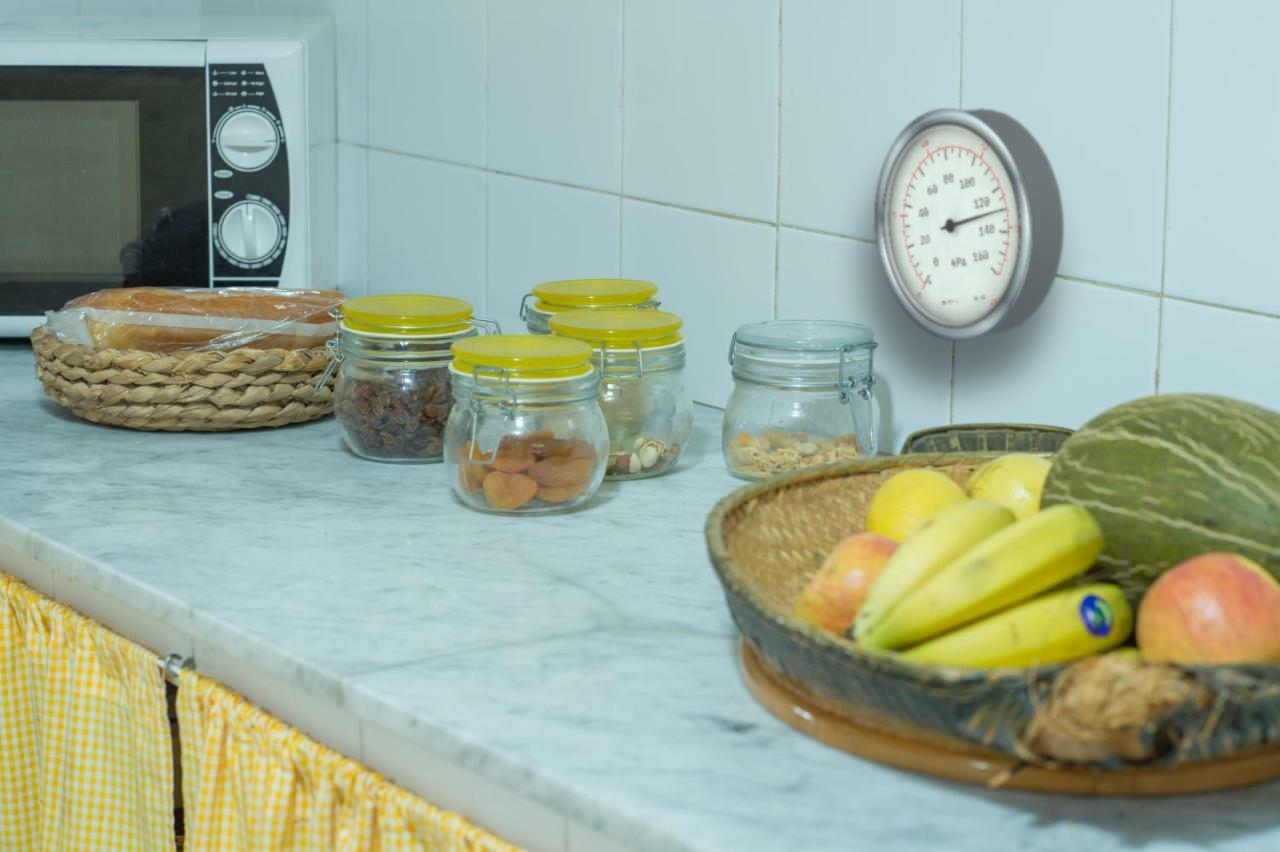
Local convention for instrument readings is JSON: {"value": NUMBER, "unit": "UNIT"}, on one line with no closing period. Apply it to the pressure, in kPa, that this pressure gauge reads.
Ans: {"value": 130, "unit": "kPa"}
